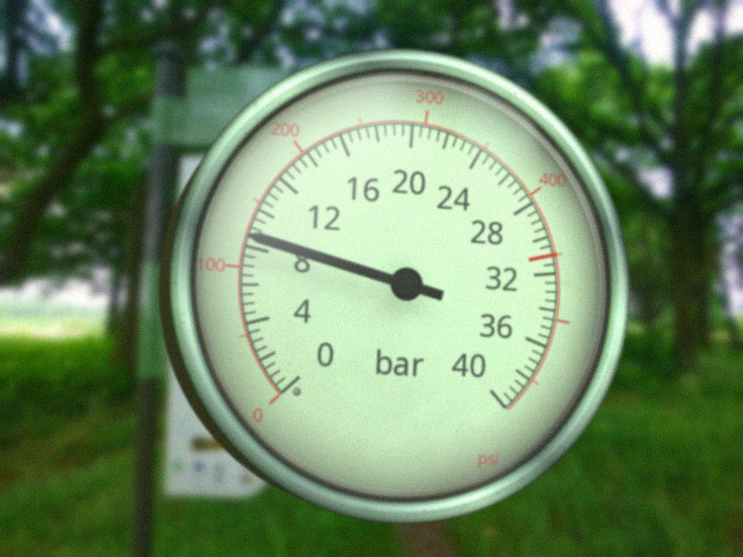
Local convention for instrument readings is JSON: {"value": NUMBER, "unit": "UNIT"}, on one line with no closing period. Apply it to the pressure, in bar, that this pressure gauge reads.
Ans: {"value": 8.5, "unit": "bar"}
